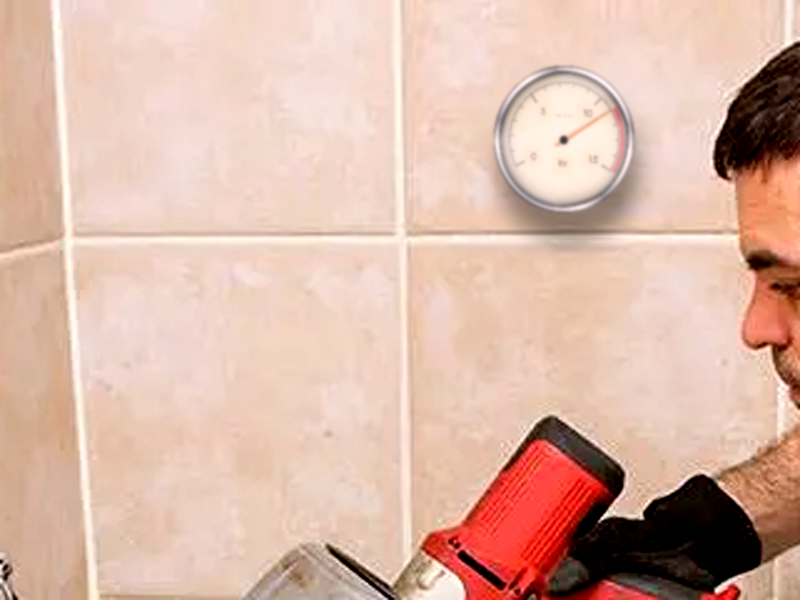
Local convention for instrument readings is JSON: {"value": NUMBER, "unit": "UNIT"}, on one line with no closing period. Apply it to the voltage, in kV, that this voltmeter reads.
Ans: {"value": 11, "unit": "kV"}
